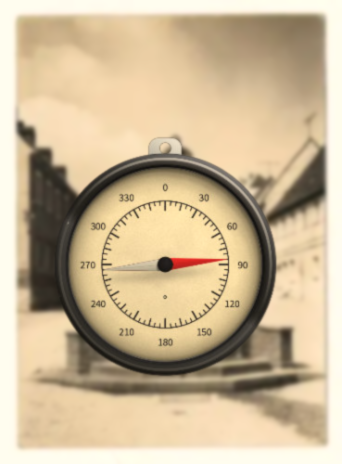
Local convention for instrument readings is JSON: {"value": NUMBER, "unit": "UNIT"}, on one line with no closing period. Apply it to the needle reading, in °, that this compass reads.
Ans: {"value": 85, "unit": "°"}
